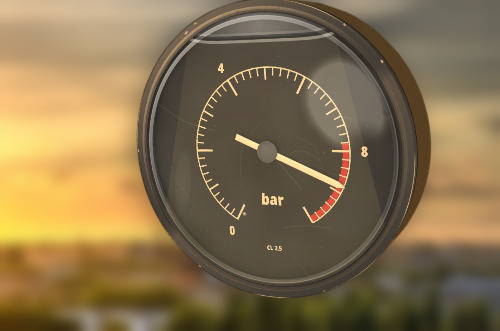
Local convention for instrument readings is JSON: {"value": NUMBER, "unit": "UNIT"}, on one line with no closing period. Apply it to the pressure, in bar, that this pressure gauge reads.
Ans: {"value": 8.8, "unit": "bar"}
